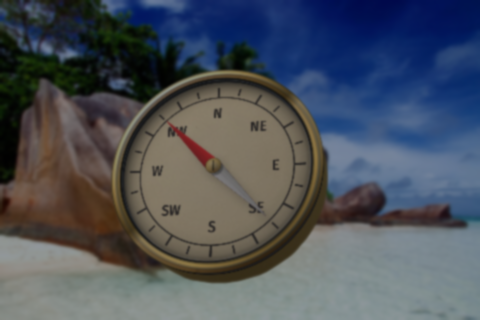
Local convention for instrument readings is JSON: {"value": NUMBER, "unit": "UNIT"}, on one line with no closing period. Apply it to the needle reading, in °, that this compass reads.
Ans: {"value": 315, "unit": "°"}
